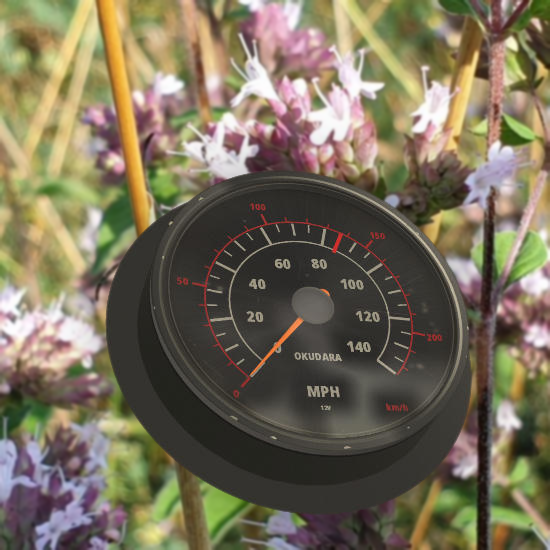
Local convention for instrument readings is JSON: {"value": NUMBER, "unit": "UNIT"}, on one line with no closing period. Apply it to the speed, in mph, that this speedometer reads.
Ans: {"value": 0, "unit": "mph"}
